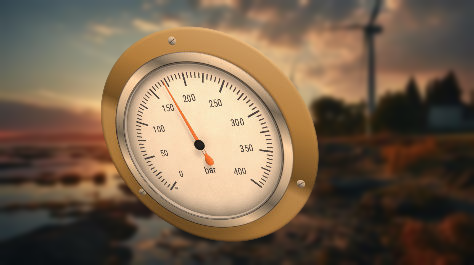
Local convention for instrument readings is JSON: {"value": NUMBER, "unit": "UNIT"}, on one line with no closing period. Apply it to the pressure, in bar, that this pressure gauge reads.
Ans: {"value": 175, "unit": "bar"}
